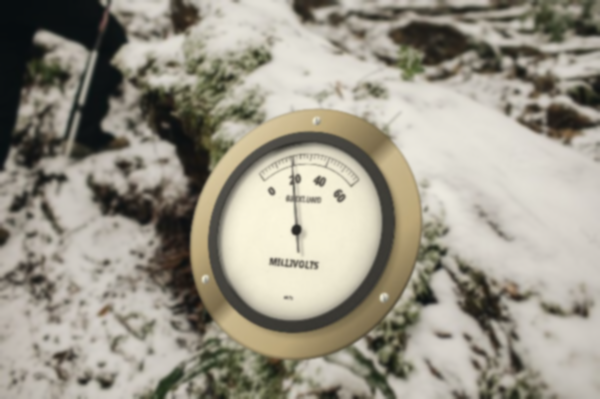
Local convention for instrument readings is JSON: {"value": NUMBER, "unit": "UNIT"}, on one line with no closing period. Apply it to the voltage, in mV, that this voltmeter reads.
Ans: {"value": 20, "unit": "mV"}
